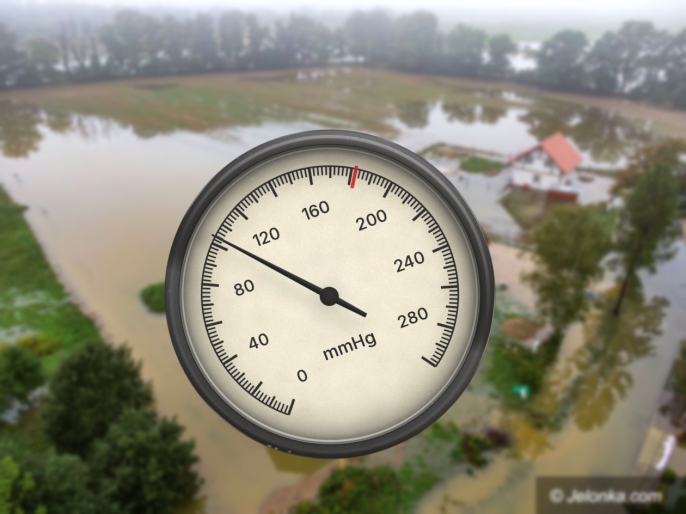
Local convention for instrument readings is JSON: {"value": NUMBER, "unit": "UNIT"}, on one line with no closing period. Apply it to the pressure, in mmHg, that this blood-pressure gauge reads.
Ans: {"value": 104, "unit": "mmHg"}
